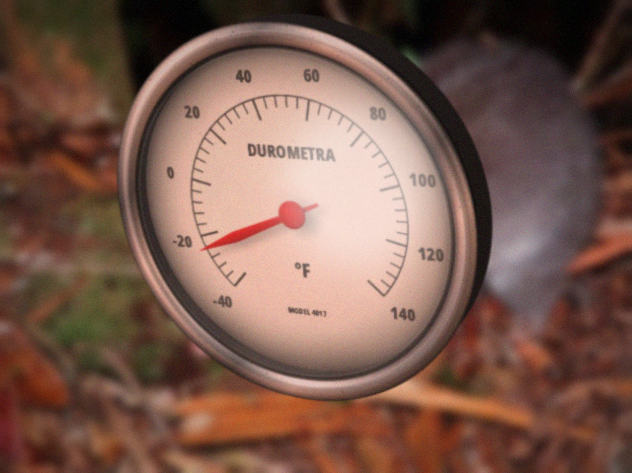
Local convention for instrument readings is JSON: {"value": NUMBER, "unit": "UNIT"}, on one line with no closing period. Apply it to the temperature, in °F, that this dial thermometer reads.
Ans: {"value": -24, "unit": "°F"}
